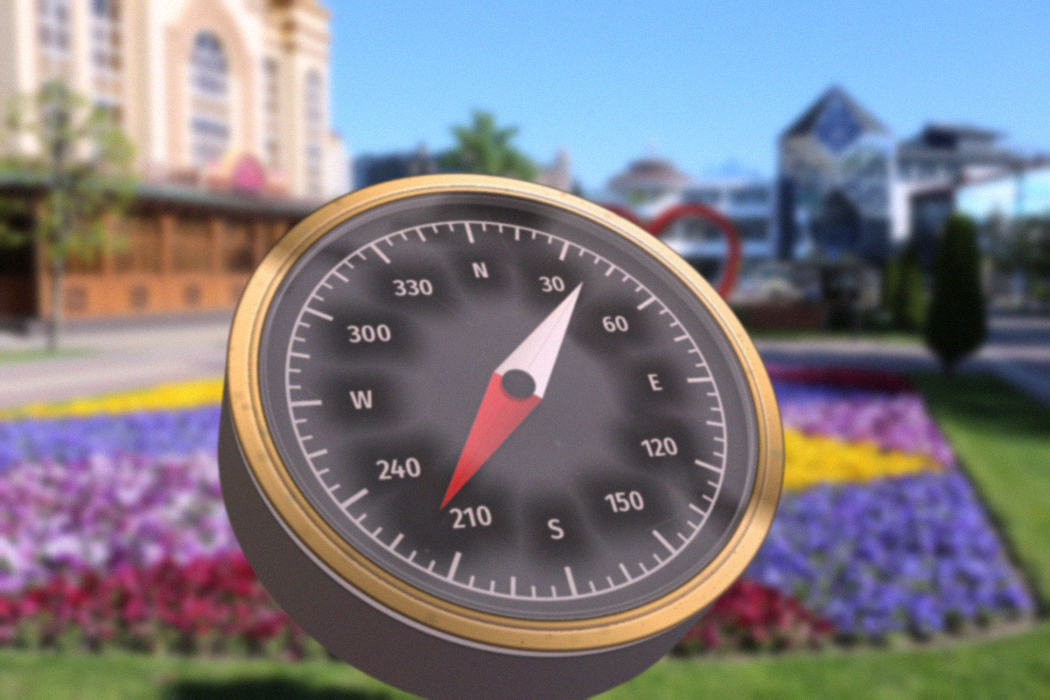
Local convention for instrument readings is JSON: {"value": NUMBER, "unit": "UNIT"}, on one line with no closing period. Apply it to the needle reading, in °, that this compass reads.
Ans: {"value": 220, "unit": "°"}
